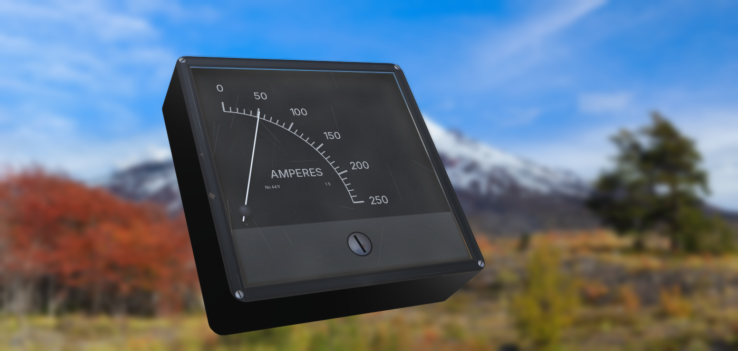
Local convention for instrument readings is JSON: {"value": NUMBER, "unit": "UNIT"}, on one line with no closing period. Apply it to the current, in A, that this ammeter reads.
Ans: {"value": 50, "unit": "A"}
